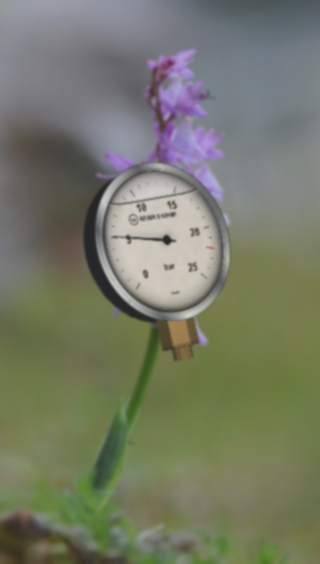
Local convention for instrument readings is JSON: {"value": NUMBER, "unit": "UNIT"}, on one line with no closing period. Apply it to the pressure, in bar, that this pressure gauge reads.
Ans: {"value": 5, "unit": "bar"}
